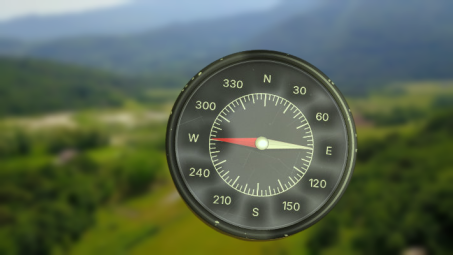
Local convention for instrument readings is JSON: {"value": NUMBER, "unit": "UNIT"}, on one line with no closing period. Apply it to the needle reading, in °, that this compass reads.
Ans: {"value": 270, "unit": "°"}
